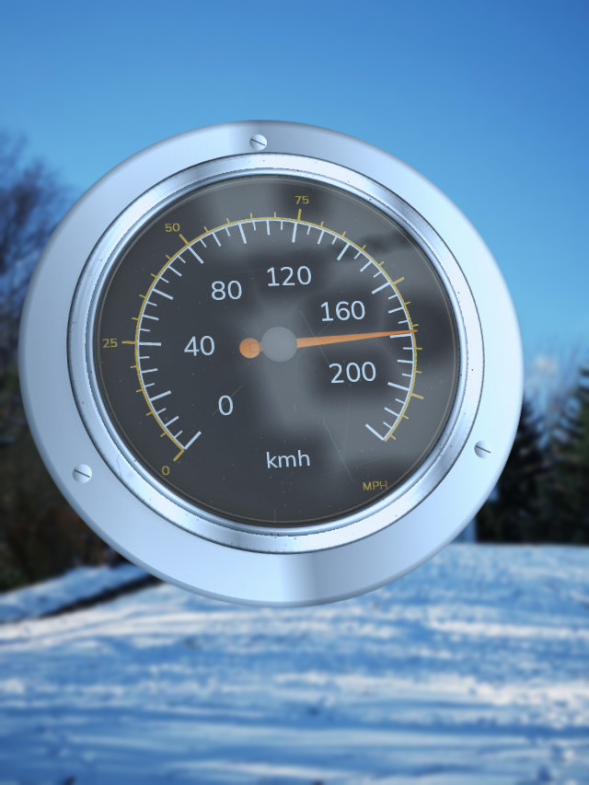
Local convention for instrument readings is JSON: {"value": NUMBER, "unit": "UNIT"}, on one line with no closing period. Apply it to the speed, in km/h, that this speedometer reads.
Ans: {"value": 180, "unit": "km/h"}
